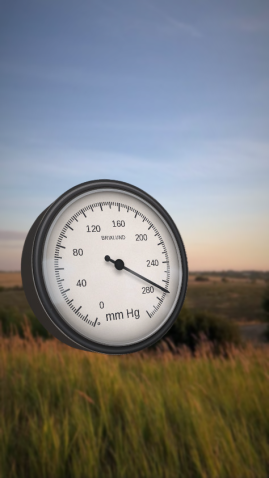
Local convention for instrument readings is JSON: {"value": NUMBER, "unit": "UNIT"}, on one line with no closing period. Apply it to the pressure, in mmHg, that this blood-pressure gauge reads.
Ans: {"value": 270, "unit": "mmHg"}
